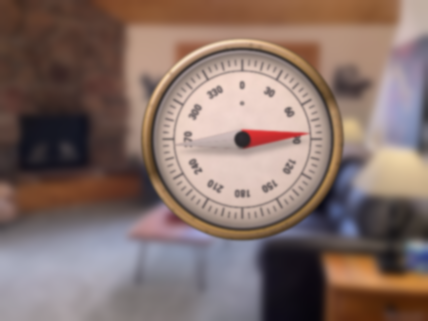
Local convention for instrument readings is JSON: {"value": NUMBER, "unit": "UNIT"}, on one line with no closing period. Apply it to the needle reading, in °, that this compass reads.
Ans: {"value": 85, "unit": "°"}
